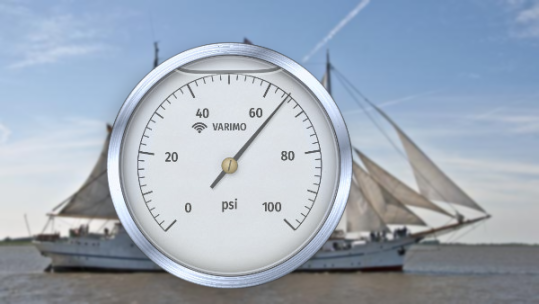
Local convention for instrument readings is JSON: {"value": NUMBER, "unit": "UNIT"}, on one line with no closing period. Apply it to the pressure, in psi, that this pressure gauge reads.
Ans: {"value": 65, "unit": "psi"}
